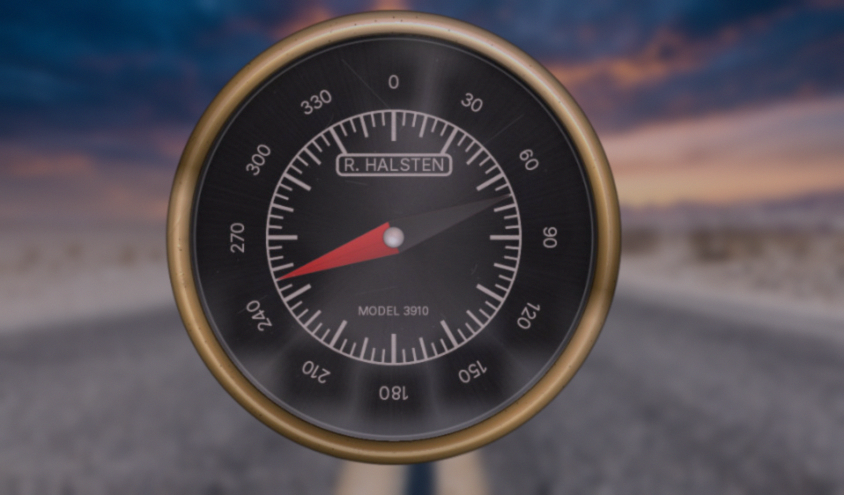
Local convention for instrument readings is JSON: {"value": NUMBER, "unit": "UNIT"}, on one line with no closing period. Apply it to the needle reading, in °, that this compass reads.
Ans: {"value": 250, "unit": "°"}
